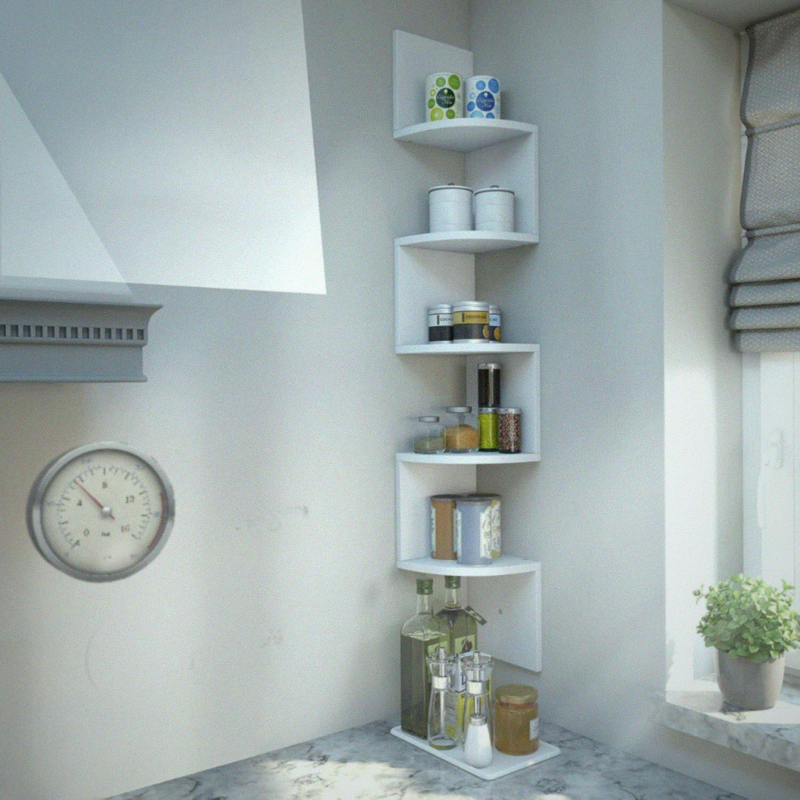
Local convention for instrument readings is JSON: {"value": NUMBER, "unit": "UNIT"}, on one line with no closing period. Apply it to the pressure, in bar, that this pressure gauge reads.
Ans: {"value": 5.5, "unit": "bar"}
